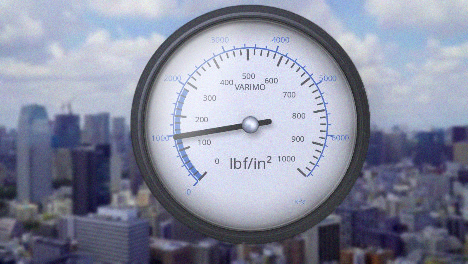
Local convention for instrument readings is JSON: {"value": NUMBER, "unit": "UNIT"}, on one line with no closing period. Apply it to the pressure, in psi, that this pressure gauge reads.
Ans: {"value": 140, "unit": "psi"}
